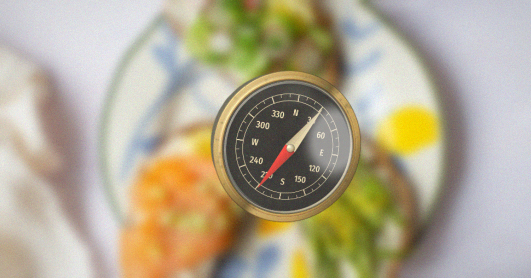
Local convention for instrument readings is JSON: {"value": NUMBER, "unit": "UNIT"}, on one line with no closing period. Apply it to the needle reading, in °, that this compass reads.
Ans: {"value": 210, "unit": "°"}
